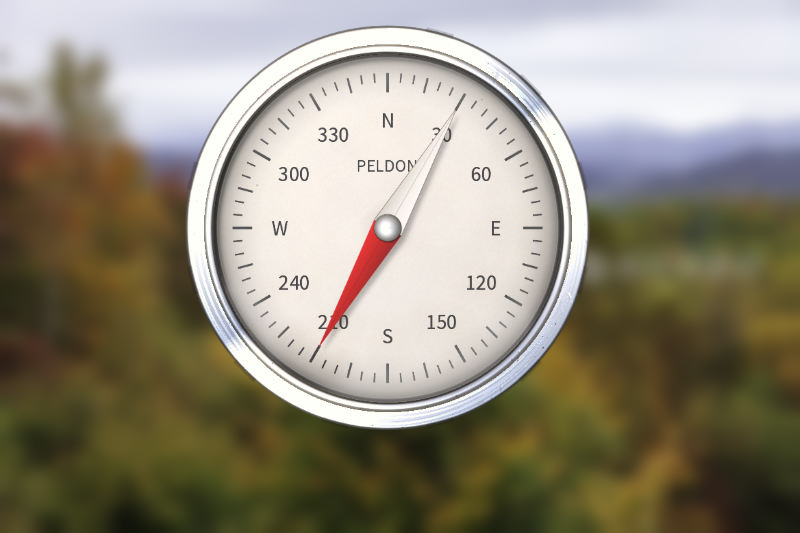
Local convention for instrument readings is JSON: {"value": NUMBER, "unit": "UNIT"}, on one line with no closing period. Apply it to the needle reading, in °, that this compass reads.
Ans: {"value": 210, "unit": "°"}
